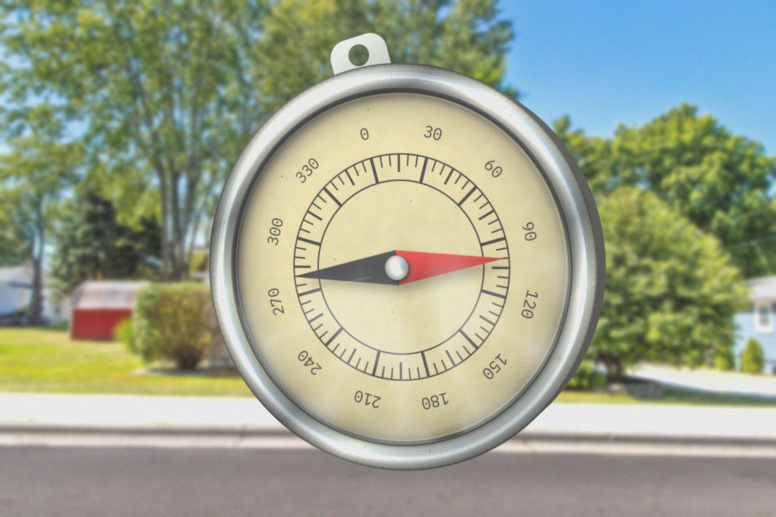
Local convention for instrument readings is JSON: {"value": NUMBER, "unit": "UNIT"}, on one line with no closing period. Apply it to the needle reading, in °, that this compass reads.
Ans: {"value": 100, "unit": "°"}
